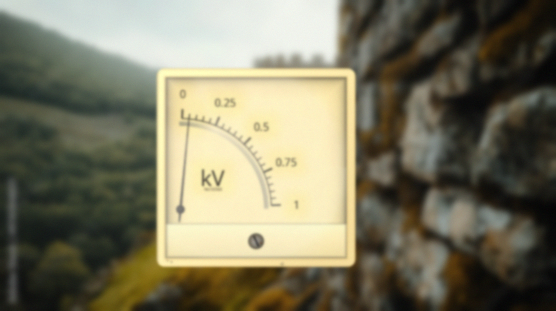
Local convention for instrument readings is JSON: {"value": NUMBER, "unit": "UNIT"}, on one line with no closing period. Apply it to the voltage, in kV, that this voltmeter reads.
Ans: {"value": 0.05, "unit": "kV"}
